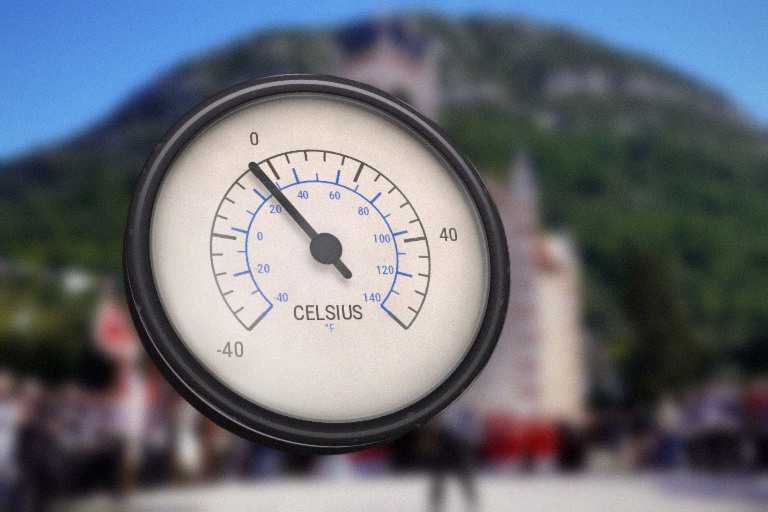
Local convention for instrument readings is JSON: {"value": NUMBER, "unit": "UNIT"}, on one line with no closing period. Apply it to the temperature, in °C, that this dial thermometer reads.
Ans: {"value": -4, "unit": "°C"}
